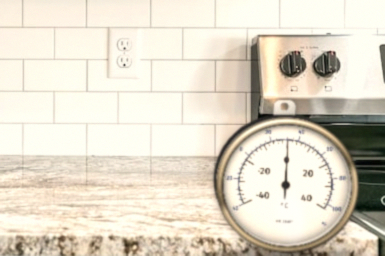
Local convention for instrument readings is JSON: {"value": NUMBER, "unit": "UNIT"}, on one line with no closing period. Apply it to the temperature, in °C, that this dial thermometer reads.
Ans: {"value": 0, "unit": "°C"}
